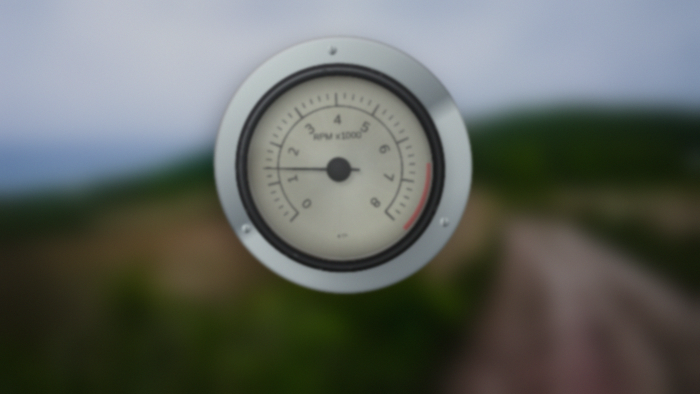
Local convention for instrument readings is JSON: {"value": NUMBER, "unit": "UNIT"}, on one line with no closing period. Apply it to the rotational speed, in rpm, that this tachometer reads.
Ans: {"value": 1400, "unit": "rpm"}
